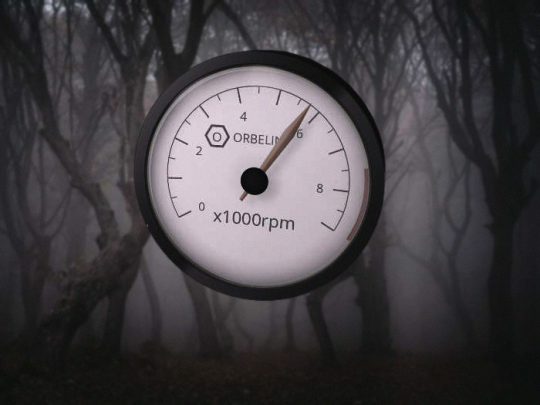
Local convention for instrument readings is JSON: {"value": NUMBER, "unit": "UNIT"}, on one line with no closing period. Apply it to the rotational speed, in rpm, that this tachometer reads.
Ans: {"value": 5750, "unit": "rpm"}
